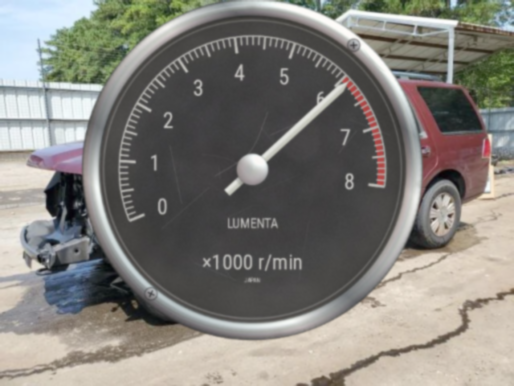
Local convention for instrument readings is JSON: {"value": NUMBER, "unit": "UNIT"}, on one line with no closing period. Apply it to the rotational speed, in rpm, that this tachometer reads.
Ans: {"value": 6100, "unit": "rpm"}
